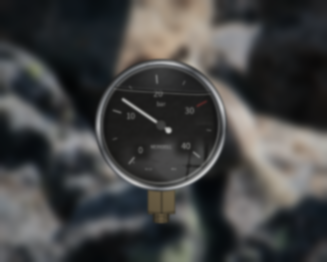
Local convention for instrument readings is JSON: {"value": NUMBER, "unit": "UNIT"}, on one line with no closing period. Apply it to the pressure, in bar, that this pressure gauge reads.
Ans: {"value": 12.5, "unit": "bar"}
